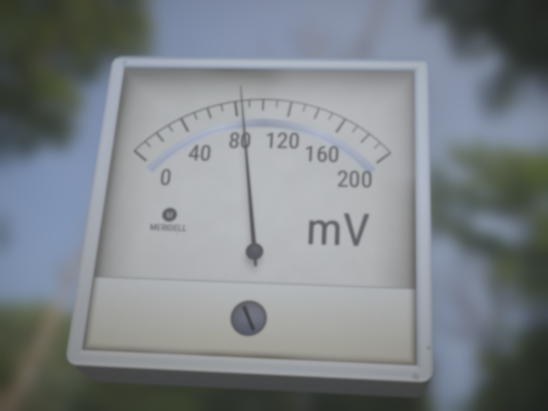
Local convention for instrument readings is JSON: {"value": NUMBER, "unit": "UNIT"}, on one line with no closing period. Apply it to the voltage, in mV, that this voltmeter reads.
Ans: {"value": 85, "unit": "mV"}
